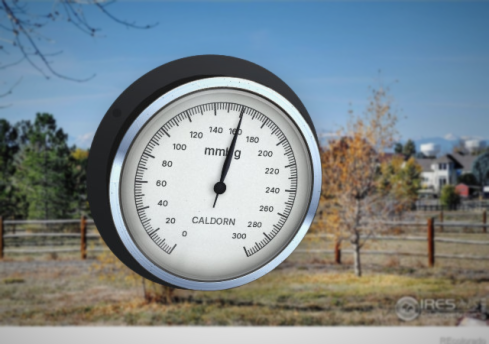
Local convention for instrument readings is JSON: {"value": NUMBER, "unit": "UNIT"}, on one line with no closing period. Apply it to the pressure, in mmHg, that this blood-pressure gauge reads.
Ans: {"value": 160, "unit": "mmHg"}
